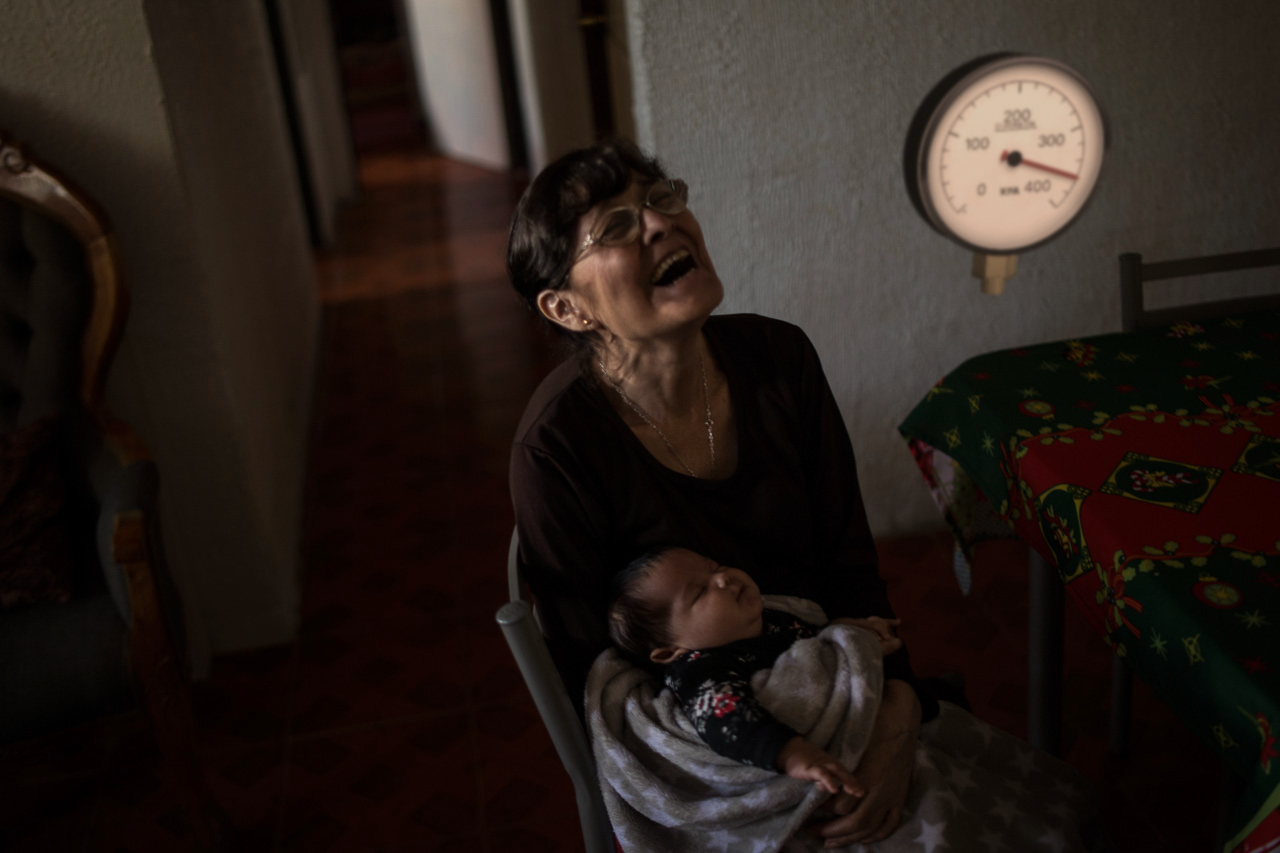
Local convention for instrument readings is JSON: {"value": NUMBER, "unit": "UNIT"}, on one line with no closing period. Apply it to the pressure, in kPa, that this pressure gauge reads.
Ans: {"value": 360, "unit": "kPa"}
